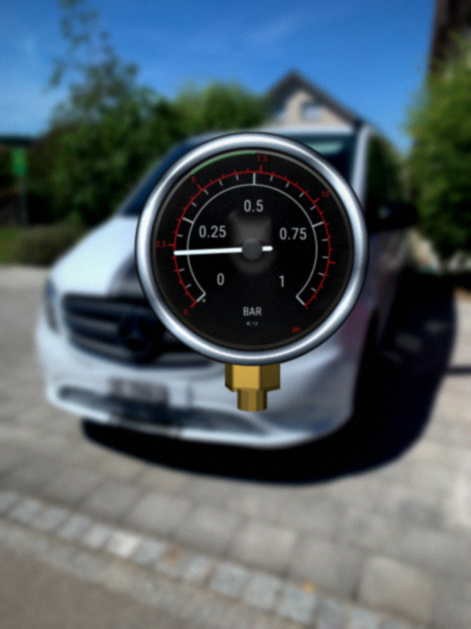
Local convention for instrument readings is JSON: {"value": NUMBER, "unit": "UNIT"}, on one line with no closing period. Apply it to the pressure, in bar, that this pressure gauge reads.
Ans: {"value": 0.15, "unit": "bar"}
